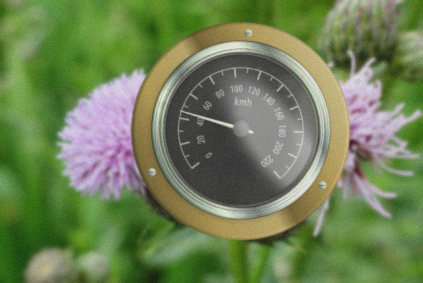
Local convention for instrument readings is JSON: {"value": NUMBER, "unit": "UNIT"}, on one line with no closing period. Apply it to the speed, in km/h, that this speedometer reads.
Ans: {"value": 45, "unit": "km/h"}
